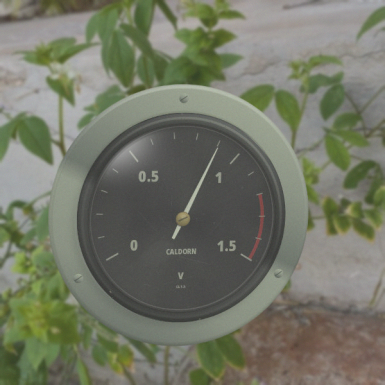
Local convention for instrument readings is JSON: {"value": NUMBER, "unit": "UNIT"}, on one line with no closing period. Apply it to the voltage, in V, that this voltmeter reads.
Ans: {"value": 0.9, "unit": "V"}
